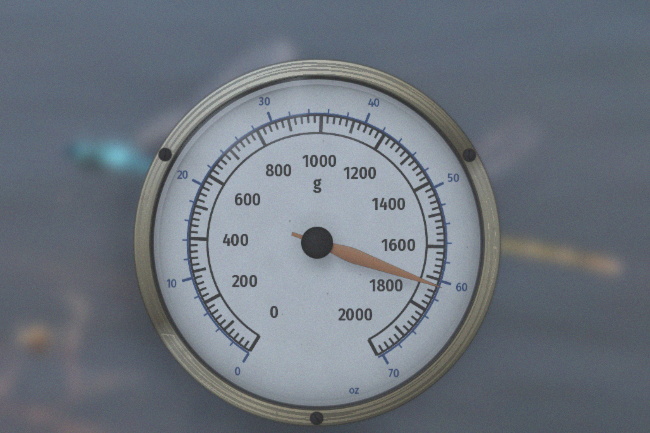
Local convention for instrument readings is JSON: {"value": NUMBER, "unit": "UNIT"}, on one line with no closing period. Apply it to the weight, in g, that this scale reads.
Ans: {"value": 1720, "unit": "g"}
